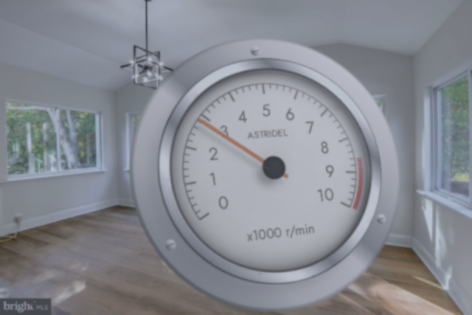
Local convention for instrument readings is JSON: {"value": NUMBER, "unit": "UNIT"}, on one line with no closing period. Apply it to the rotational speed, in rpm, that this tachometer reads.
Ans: {"value": 2800, "unit": "rpm"}
